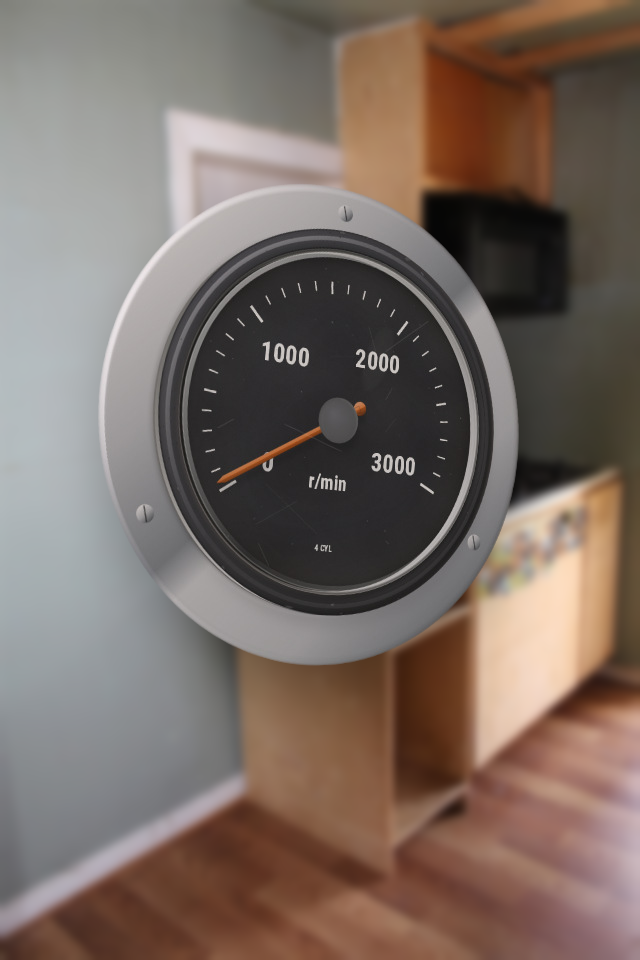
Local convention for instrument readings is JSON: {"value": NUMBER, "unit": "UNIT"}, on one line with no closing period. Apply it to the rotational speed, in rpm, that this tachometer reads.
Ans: {"value": 50, "unit": "rpm"}
